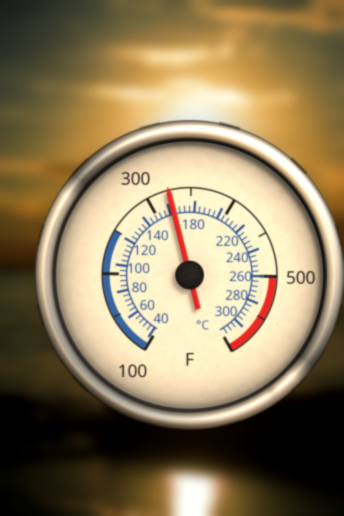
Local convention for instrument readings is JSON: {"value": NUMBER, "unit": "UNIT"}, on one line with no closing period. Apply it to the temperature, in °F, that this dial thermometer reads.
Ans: {"value": 325, "unit": "°F"}
